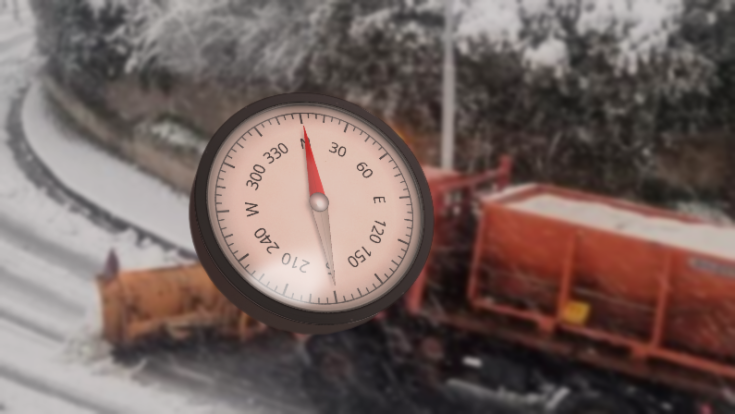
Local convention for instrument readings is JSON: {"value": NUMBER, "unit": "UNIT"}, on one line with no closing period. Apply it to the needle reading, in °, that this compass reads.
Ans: {"value": 0, "unit": "°"}
